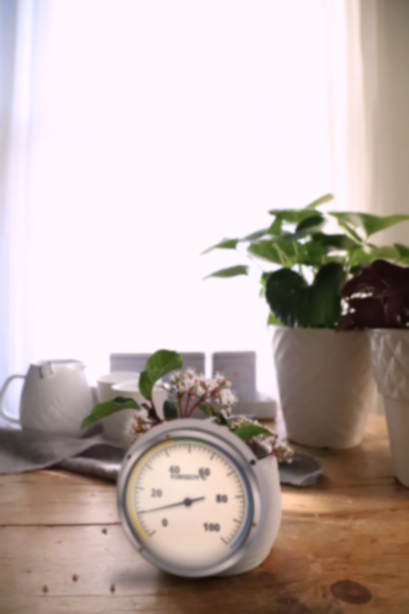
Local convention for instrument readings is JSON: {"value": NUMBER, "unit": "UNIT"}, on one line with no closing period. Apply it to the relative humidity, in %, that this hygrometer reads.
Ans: {"value": 10, "unit": "%"}
